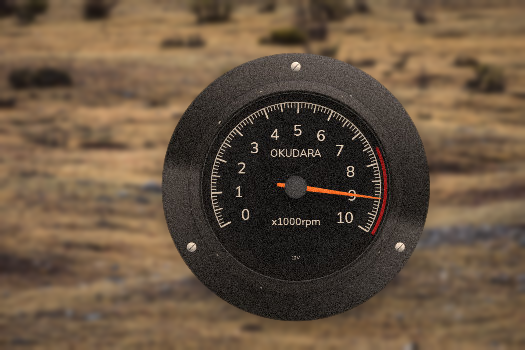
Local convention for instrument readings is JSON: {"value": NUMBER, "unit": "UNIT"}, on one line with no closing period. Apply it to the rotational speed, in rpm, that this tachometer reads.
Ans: {"value": 9000, "unit": "rpm"}
